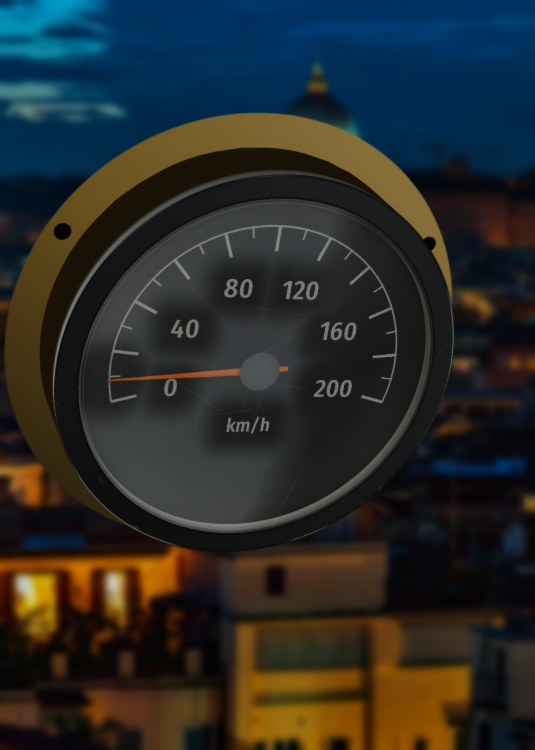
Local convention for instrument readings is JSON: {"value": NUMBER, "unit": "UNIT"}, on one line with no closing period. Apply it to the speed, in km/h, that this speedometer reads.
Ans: {"value": 10, "unit": "km/h"}
